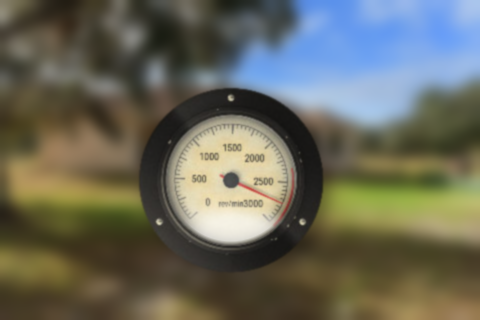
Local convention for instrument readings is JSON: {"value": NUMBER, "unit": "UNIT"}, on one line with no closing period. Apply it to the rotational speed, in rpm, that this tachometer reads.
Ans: {"value": 2750, "unit": "rpm"}
